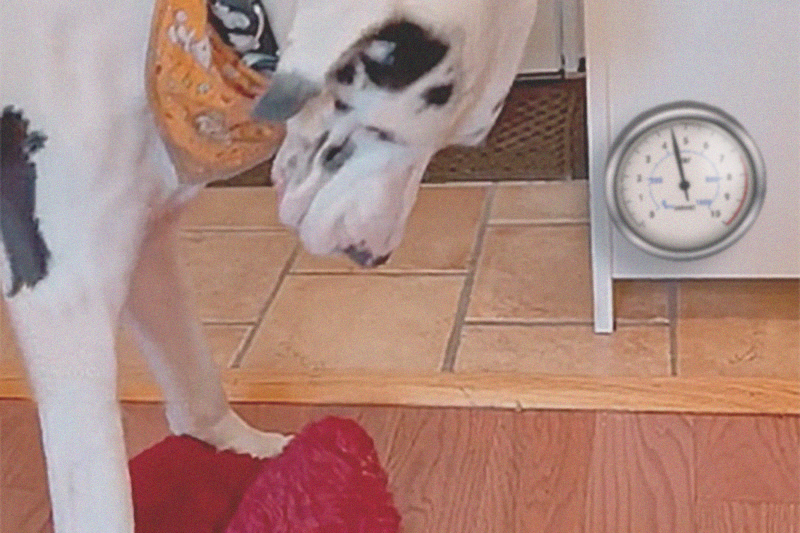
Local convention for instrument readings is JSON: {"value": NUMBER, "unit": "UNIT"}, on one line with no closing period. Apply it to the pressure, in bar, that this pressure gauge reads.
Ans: {"value": 4.5, "unit": "bar"}
